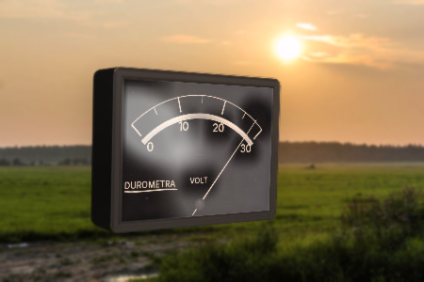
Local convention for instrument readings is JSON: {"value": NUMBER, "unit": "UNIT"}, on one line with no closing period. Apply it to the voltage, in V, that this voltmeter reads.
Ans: {"value": 27.5, "unit": "V"}
